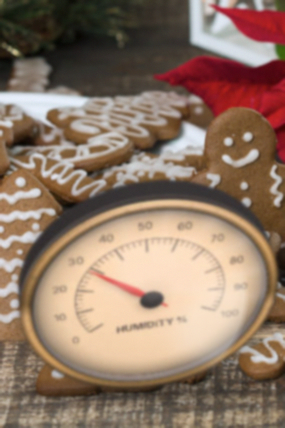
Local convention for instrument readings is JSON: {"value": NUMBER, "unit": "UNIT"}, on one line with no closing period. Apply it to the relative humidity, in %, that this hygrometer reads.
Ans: {"value": 30, "unit": "%"}
